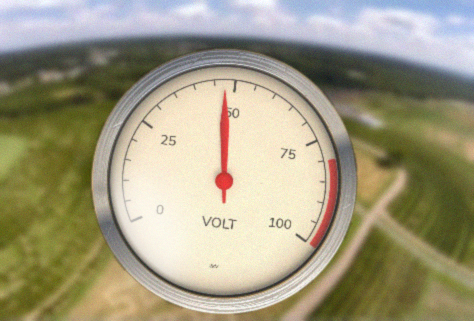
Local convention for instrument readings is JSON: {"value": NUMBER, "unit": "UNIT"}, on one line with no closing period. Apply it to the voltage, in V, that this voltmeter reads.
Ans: {"value": 47.5, "unit": "V"}
